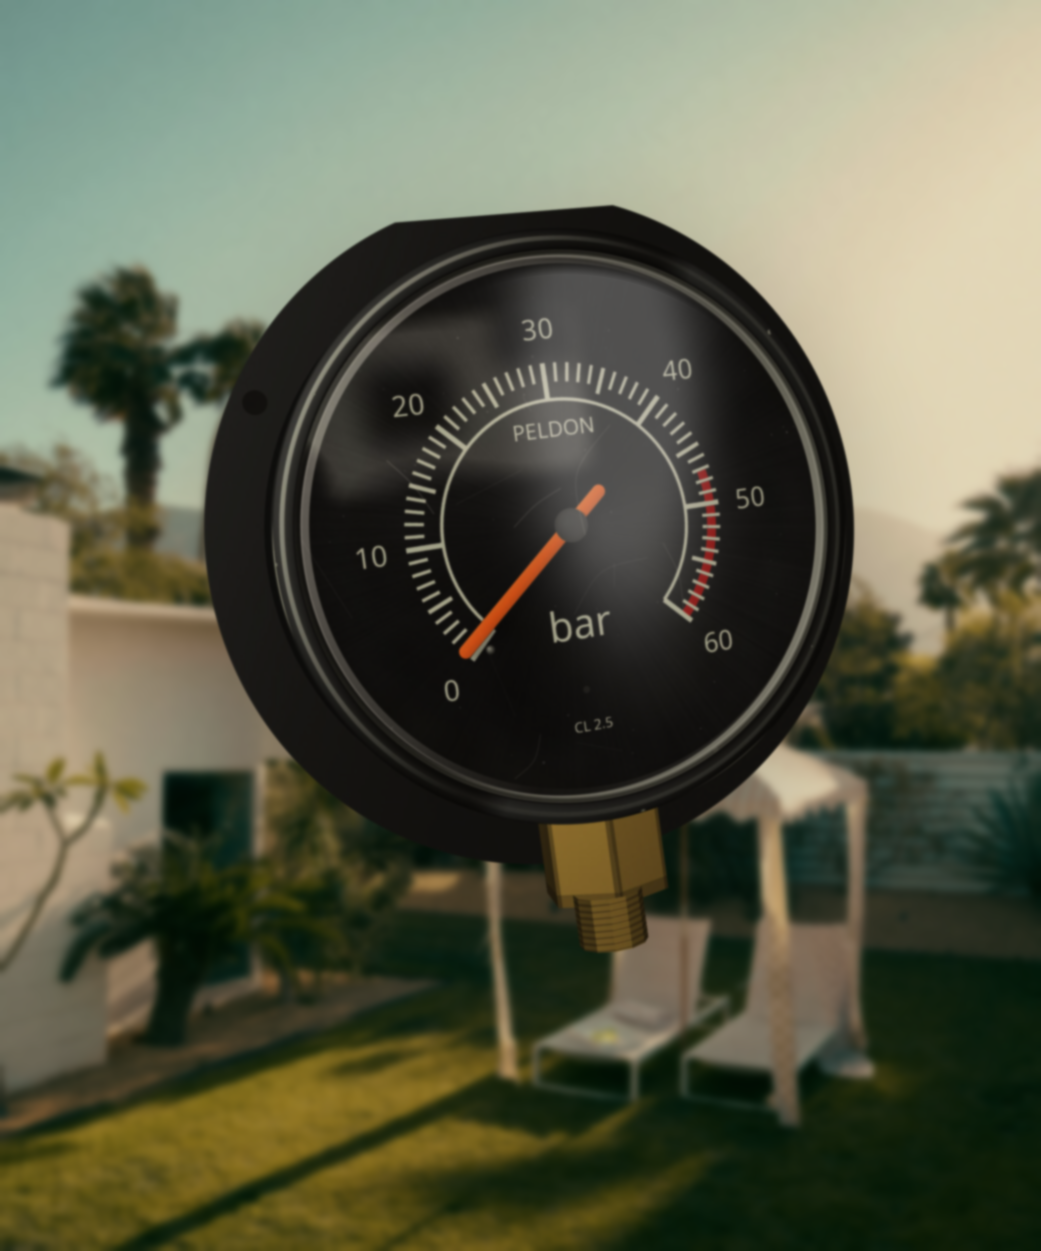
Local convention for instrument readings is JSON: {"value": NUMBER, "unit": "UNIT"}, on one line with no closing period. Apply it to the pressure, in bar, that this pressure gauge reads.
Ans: {"value": 1, "unit": "bar"}
